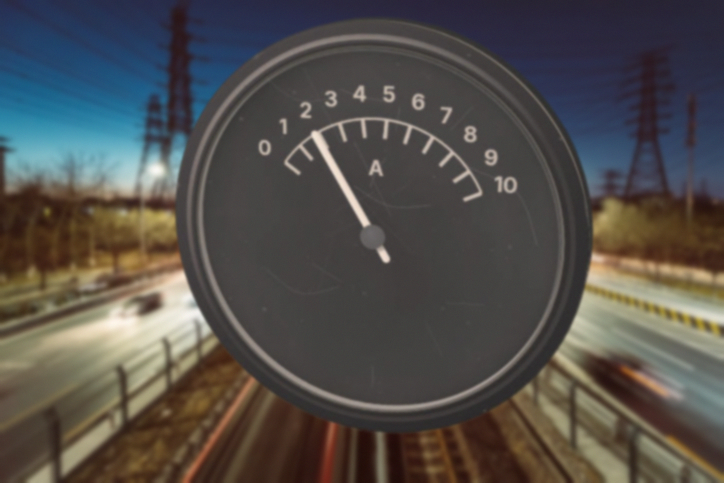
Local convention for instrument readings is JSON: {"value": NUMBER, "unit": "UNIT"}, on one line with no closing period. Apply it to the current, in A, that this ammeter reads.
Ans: {"value": 2, "unit": "A"}
